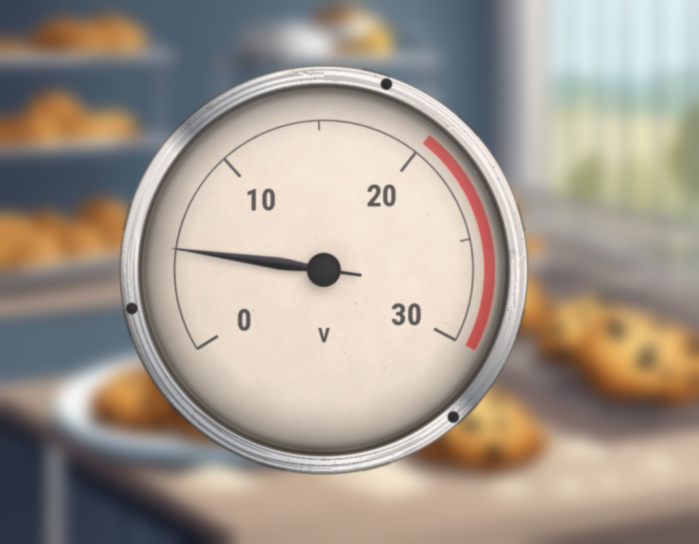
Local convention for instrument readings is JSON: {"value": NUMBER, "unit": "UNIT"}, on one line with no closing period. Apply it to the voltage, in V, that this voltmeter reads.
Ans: {"value": 5, "unit": "V"}
